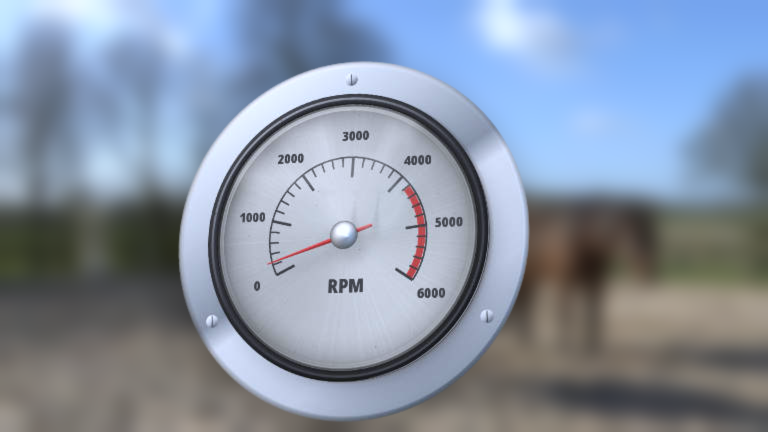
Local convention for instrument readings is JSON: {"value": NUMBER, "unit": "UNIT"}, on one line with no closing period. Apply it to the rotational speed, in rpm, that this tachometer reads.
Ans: {"value": 200, "unit": "rpm"}
